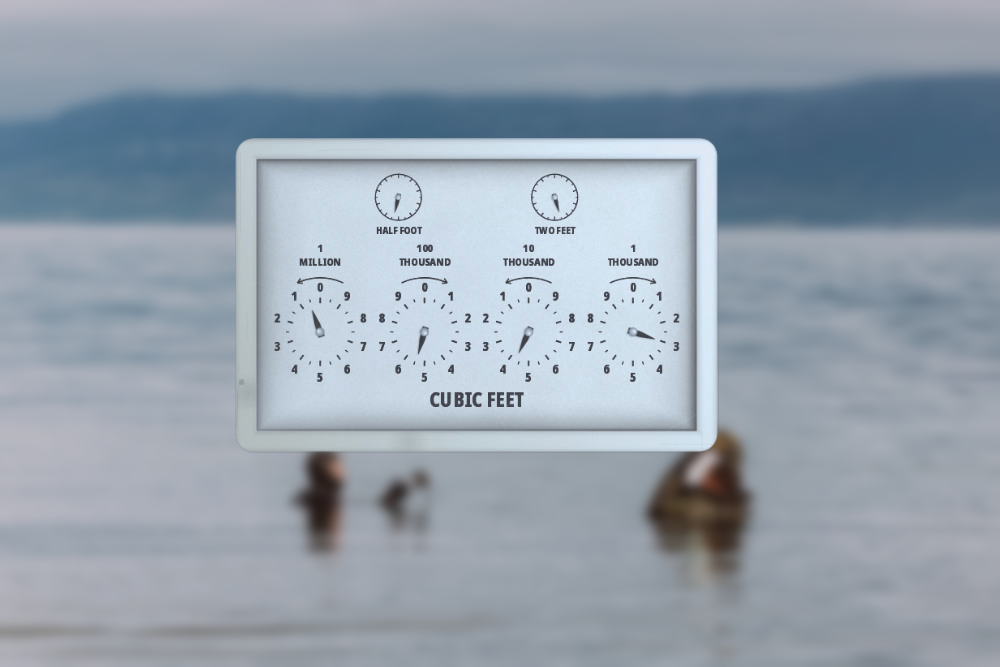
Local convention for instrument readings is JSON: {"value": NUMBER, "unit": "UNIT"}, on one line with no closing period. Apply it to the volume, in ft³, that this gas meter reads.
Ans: {"value": 54300, "unit": "ft³"}
